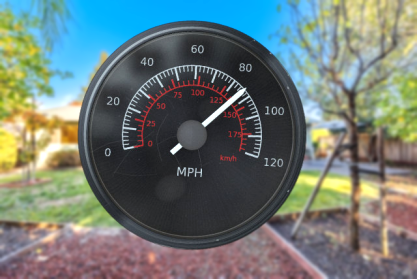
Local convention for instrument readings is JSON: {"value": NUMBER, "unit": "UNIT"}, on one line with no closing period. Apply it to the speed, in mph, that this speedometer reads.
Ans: {"value": 86, "unit": "mph"}
